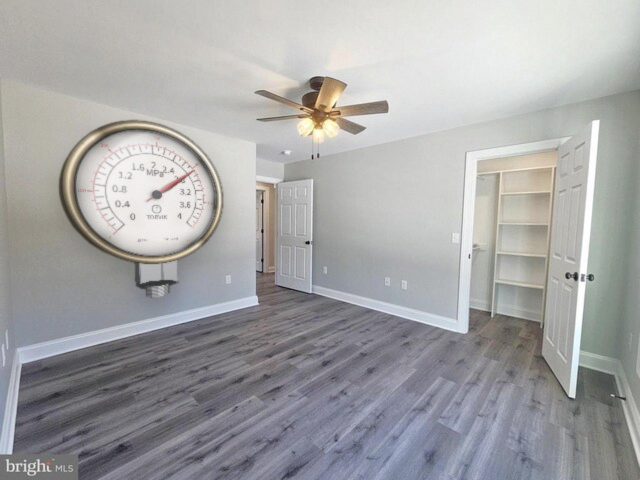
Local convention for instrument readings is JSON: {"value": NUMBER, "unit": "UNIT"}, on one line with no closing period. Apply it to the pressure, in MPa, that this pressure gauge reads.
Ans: {"value": 2.8, "unit": "MPa"}
